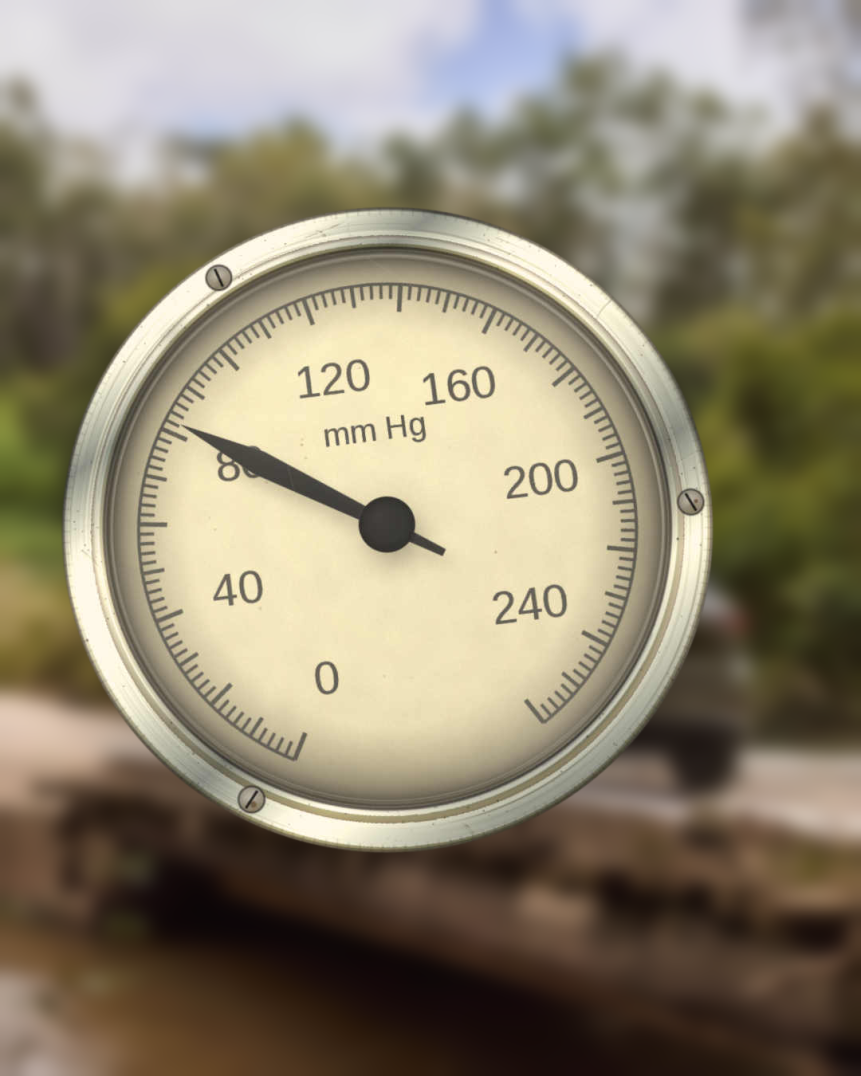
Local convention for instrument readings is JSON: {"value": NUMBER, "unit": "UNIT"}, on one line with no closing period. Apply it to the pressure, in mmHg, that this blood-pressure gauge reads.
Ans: {"value": 82, "unit": "mmHg"}
